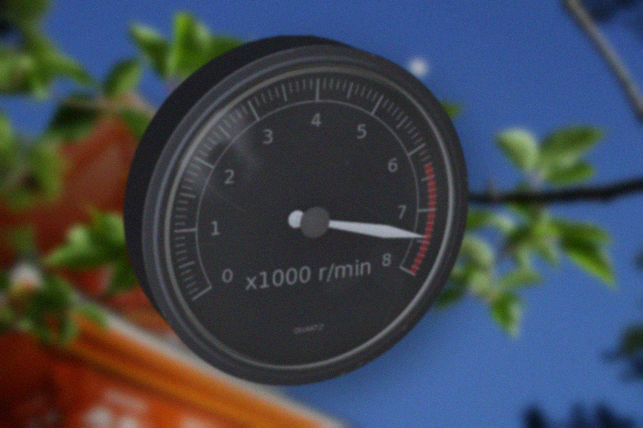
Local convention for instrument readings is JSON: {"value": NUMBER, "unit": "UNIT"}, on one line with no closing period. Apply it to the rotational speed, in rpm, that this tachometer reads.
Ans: {"value": 7400, "unit": "rpm"}
